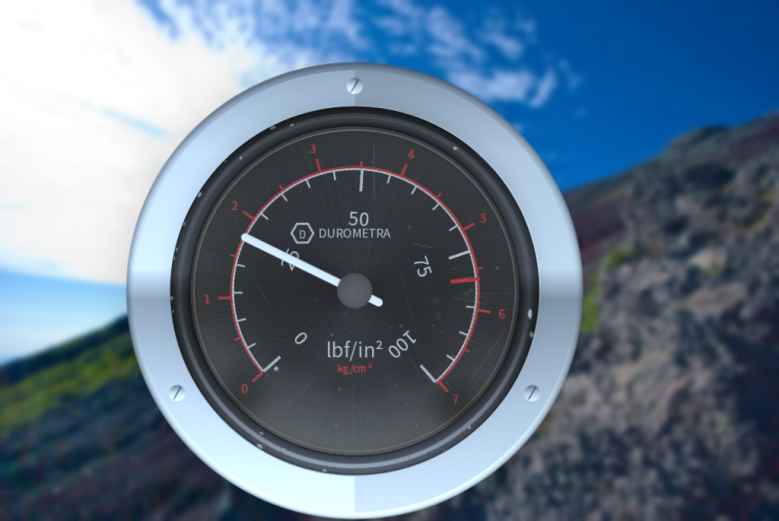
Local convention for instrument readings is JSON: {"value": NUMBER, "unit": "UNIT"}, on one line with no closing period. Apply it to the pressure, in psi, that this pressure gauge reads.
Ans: {"value": 25, "unit": "psi"}
